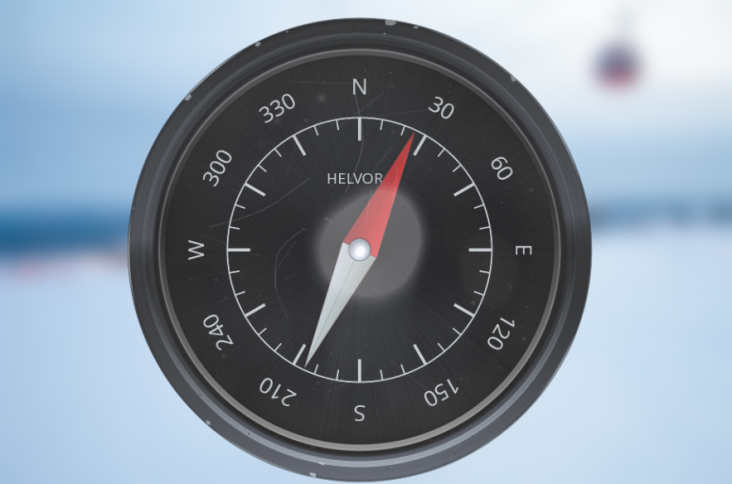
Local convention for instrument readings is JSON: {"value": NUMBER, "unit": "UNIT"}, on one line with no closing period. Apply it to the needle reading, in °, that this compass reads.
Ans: {"value": 25, "unit": "°"}
